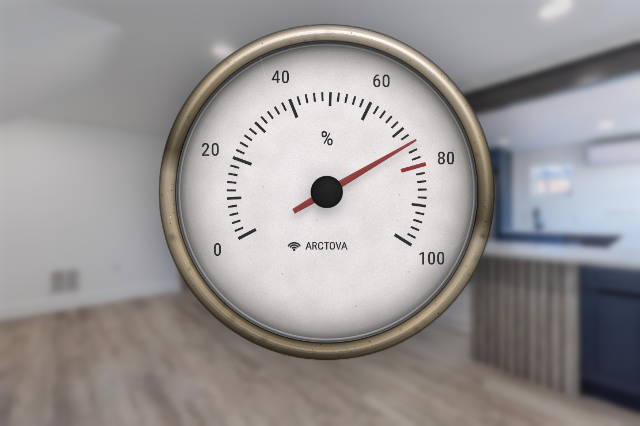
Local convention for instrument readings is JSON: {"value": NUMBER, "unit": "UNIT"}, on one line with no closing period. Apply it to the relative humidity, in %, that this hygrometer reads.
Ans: {"value": 74, "unit": "%"}
